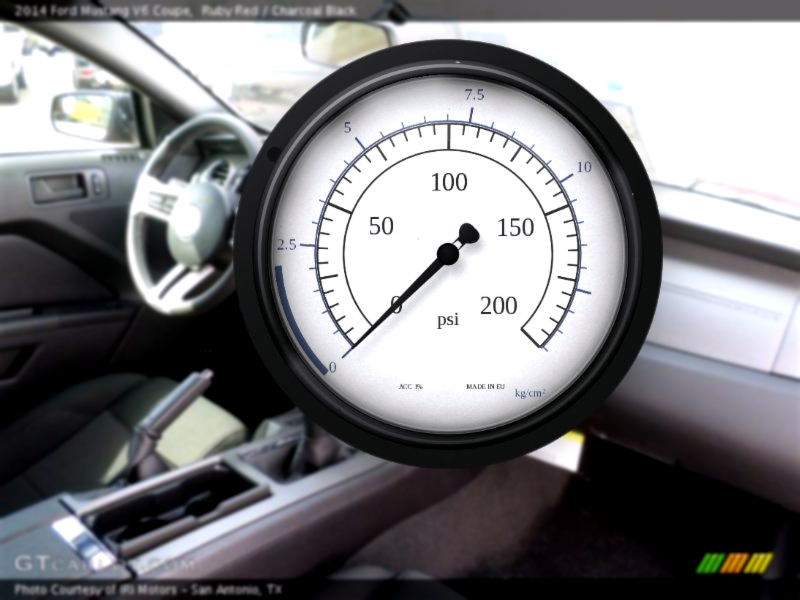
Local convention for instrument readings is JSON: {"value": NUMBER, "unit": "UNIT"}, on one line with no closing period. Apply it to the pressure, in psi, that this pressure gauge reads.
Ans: {"value": 0, "unit": "psi"}
